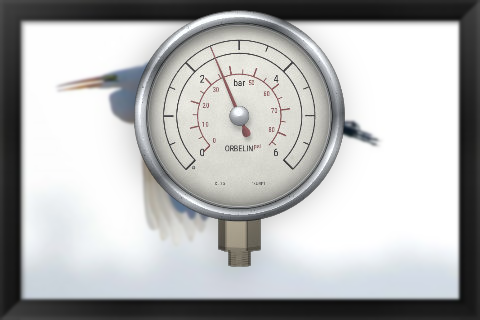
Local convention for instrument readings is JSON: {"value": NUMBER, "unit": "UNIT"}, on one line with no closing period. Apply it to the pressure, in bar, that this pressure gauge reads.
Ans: {"value": 2.5, "unit": "bar"}
